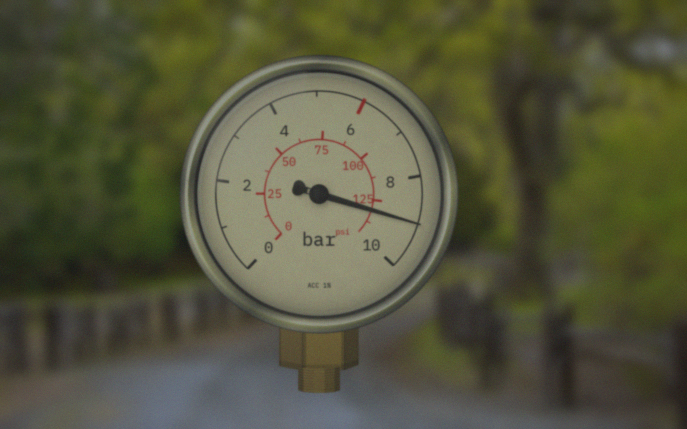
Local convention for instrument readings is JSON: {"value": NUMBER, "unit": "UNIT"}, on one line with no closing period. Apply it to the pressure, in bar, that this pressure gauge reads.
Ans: {"value": 9, "unit": "bar"}
